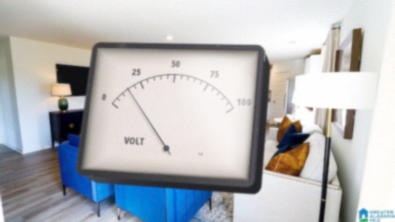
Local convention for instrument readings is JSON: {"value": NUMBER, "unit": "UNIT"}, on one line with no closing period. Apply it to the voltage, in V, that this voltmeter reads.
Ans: {"value": 15, "unit": "V"}
